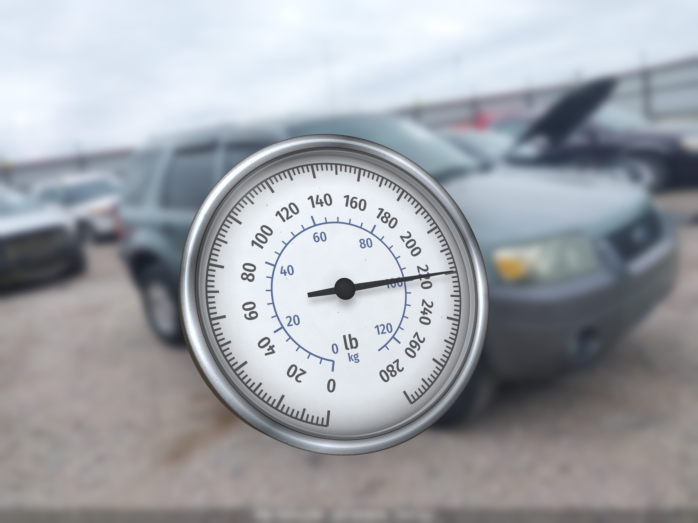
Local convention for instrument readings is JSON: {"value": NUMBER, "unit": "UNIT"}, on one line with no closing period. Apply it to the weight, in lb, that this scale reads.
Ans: {"value": 220, "unit": "lb"}
